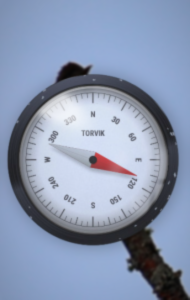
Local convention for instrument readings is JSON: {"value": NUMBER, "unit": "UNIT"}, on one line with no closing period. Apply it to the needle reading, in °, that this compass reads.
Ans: {"value": 110, "unit": "°"}
